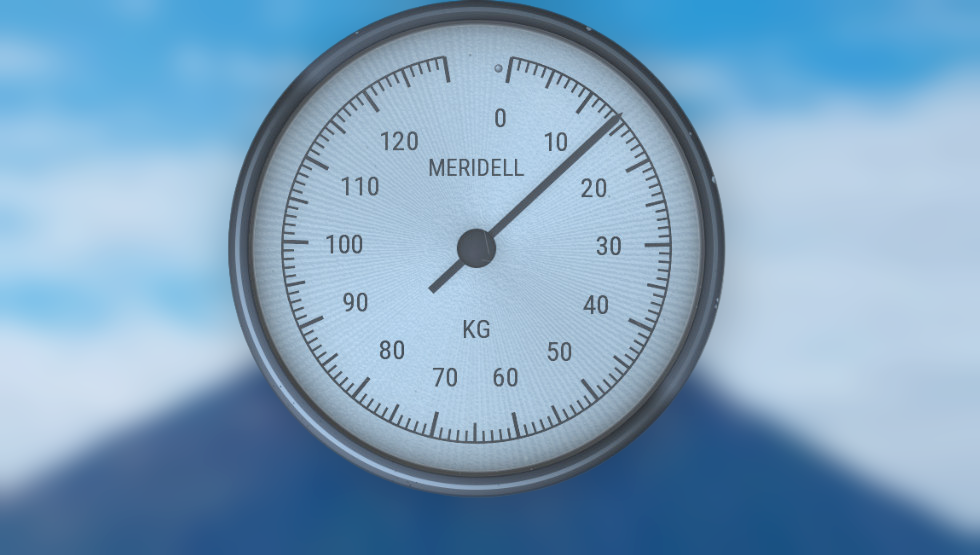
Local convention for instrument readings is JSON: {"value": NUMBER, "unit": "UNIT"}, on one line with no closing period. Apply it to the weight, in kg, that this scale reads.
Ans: {"value": 14, "unit": "kg"}
